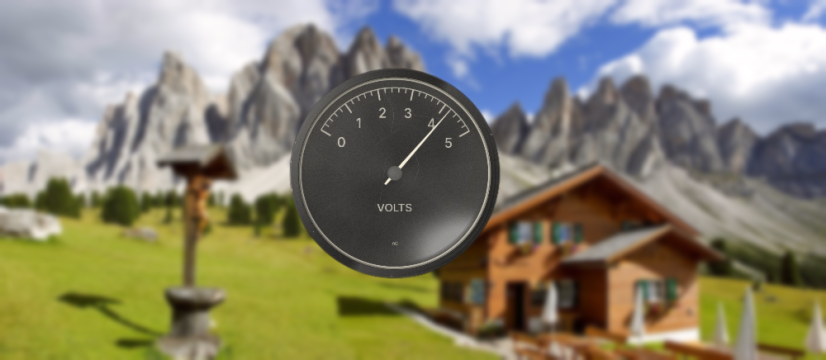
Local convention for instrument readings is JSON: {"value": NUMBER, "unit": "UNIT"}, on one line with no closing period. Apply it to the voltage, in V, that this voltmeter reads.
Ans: {"value": 4.2, "unit": "V"}
